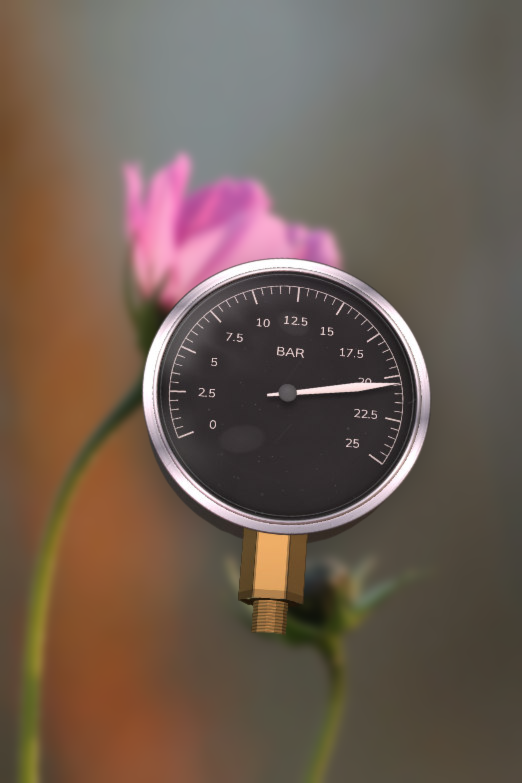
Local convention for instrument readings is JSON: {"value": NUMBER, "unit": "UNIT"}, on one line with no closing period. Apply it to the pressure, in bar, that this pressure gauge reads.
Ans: {"value": 20.5, "unit": "bar"}
